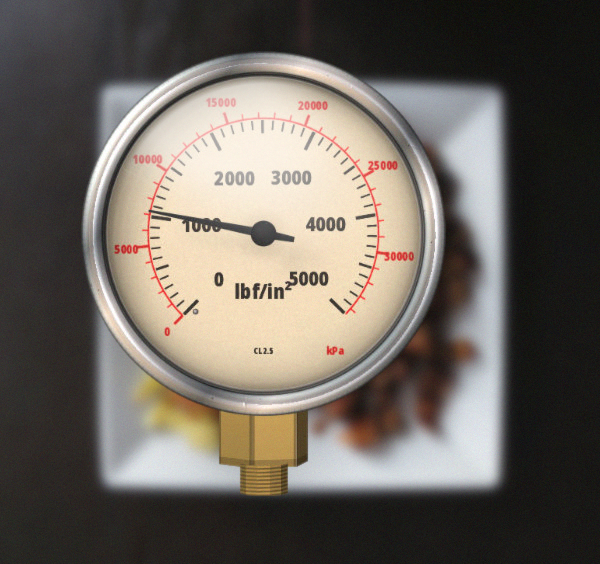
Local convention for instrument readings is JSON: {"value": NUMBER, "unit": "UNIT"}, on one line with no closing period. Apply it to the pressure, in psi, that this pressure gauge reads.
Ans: {"value": 1050, "unit": "psi"}
